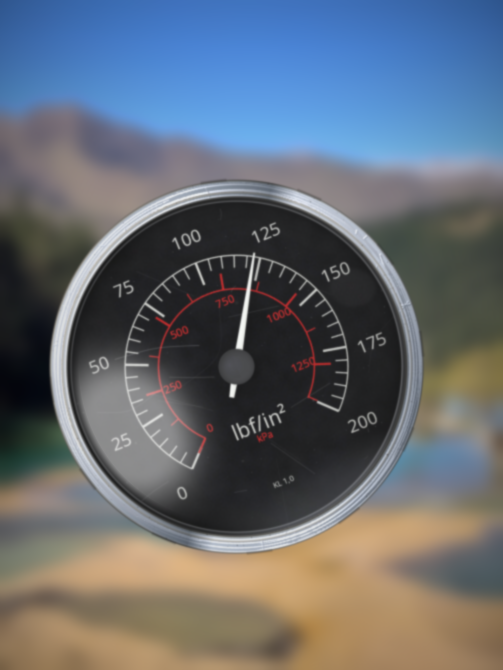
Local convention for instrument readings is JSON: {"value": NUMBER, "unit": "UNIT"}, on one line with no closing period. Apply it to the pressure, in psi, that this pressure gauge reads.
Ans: {"value": 122.5, "unit": "psi"}
